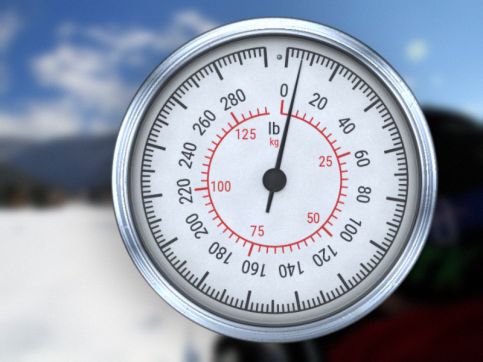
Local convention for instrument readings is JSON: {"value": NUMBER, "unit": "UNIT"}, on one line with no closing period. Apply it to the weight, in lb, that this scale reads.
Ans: {"value": 6, "unit": "lb"}
